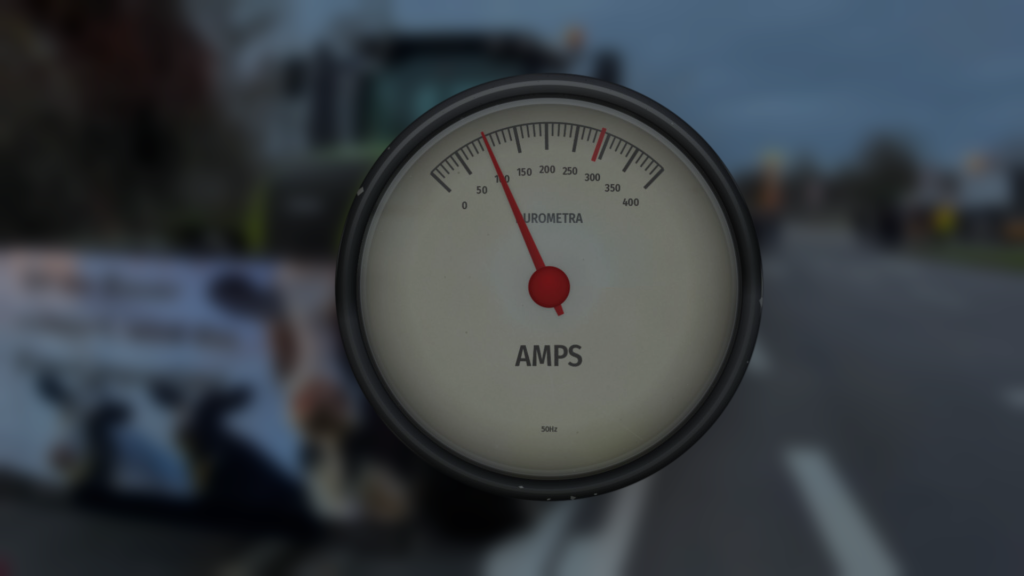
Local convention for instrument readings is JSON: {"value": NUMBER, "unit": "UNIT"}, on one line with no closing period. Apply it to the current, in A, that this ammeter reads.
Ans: {"value": 100, "unit": "A"}
